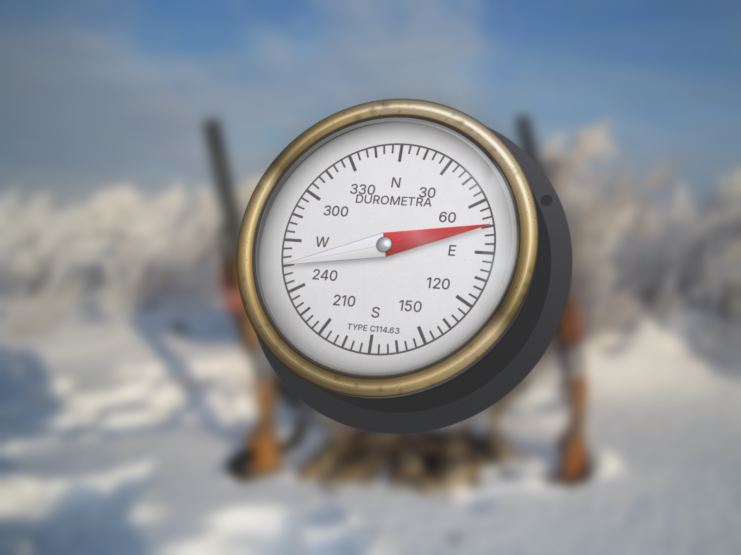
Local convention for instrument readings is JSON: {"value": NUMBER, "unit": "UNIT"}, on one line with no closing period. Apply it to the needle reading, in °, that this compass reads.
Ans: {"value": 75, "unit": "°"}
